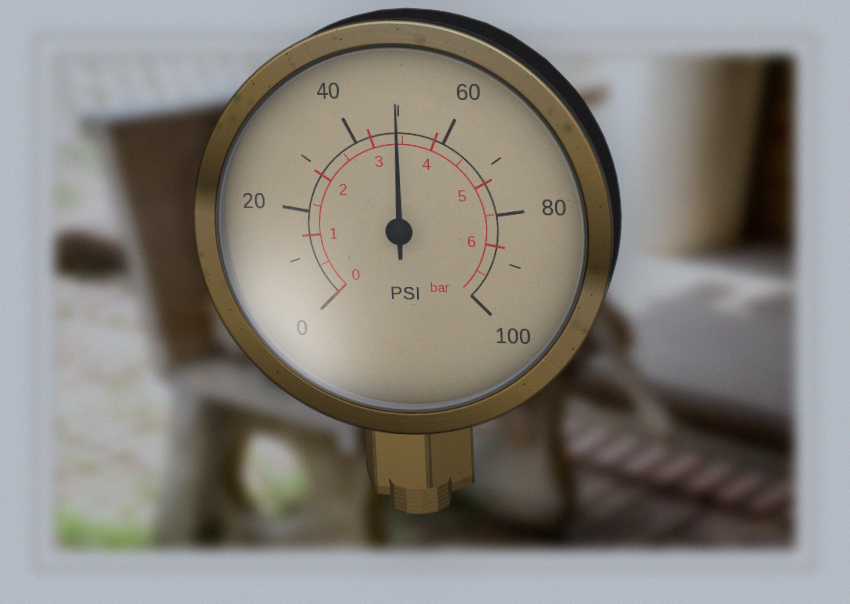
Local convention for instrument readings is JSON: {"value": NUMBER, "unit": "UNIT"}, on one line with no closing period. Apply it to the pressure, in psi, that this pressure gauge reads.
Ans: {"value": 50, "unit": "psi"}
